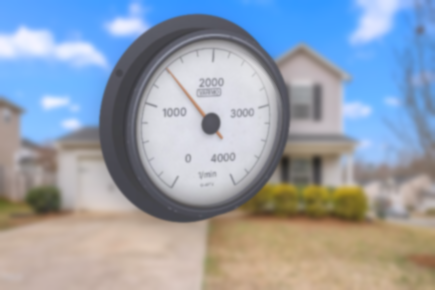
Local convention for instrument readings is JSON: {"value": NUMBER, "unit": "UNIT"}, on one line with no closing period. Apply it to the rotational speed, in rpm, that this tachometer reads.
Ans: {"value": 1400, "unit": "rpm"}
